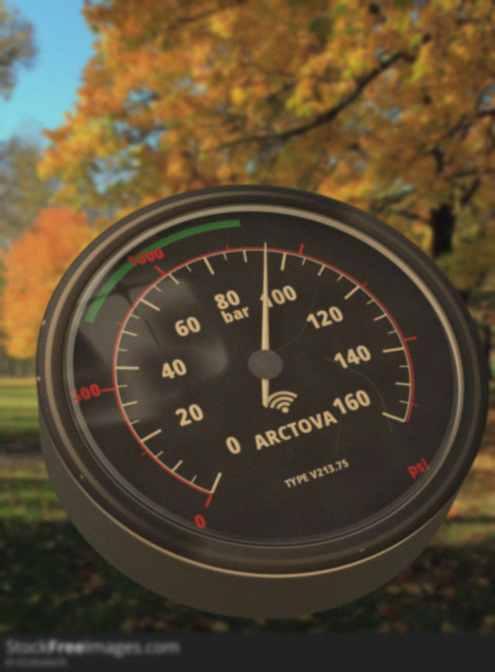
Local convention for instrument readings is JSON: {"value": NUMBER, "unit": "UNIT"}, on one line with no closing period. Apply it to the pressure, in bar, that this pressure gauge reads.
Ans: {"value": 95, "unit": "bar"}
